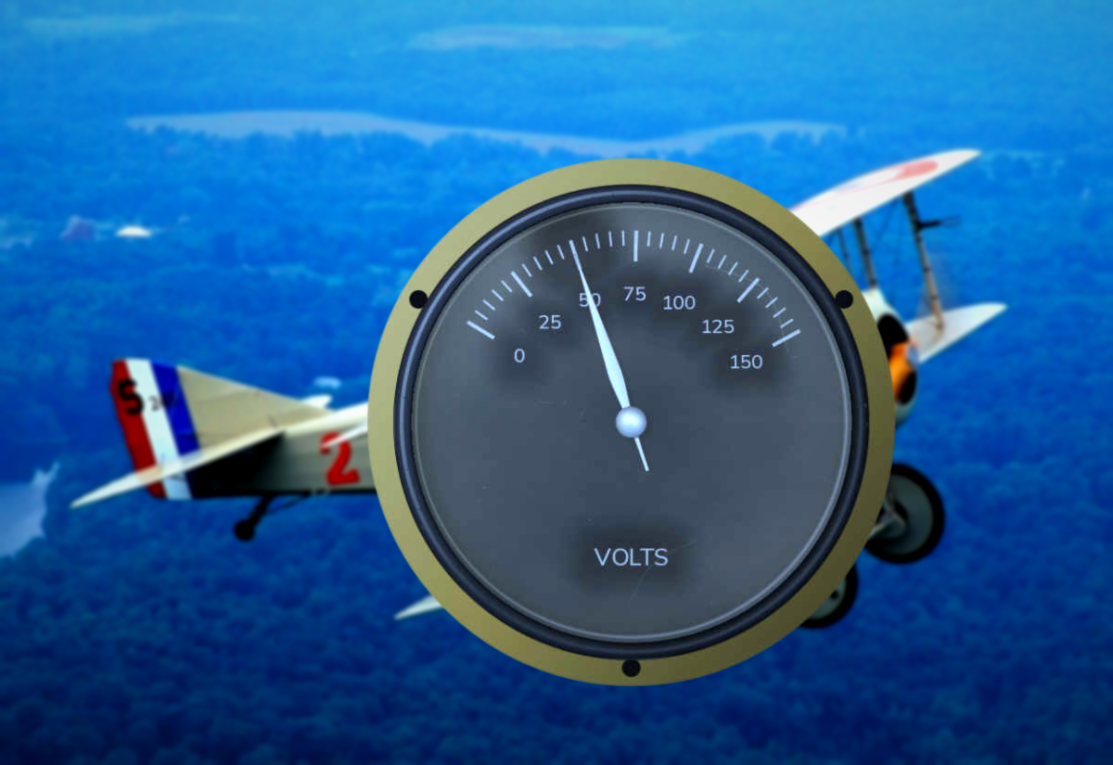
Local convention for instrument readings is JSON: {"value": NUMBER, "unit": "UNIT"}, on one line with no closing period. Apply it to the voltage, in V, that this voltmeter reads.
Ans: {"value": 50, "unit": "V"}
